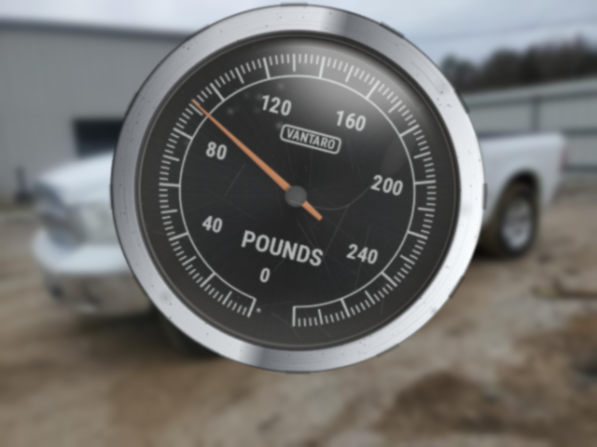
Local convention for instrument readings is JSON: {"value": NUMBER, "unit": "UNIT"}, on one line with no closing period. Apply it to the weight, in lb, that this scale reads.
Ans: {"value": 92, "unit": "lb"}
